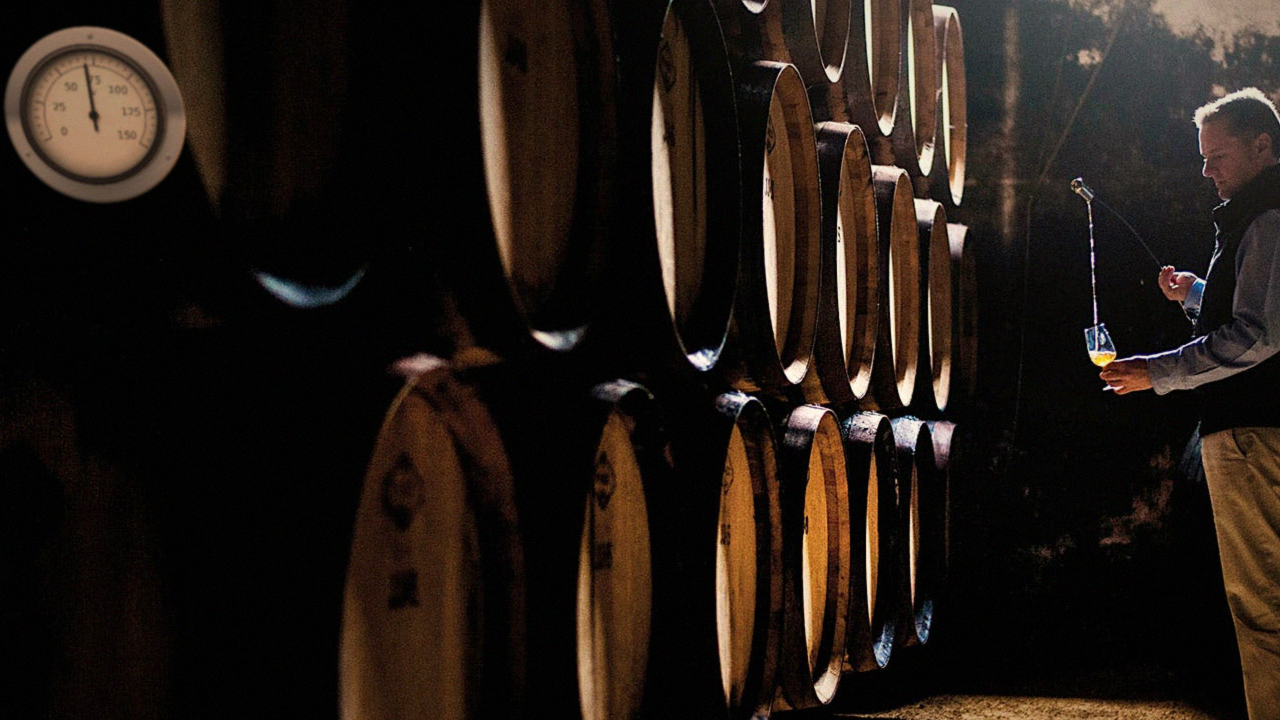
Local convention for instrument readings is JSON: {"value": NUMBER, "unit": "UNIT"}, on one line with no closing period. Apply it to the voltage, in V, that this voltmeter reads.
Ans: {"value": 70, "unit": "V"}
